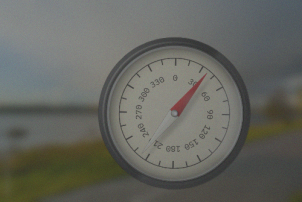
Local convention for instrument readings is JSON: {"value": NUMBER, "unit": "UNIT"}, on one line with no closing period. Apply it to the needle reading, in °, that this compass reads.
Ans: {"value": 37.5, "unit": "°"}
